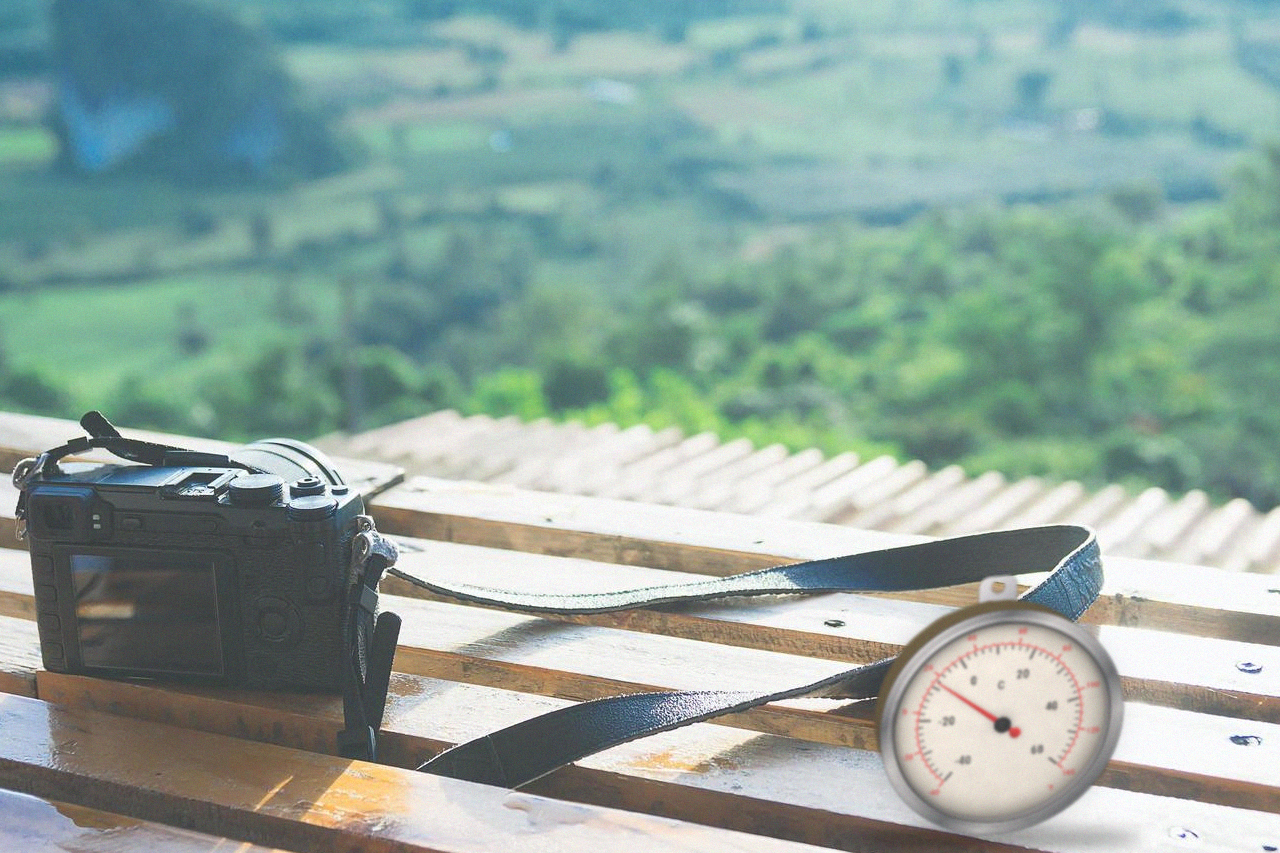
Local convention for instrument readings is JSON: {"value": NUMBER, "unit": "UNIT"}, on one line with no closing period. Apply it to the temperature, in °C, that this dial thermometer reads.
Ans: {"value": -8, "unit": "°C"}
